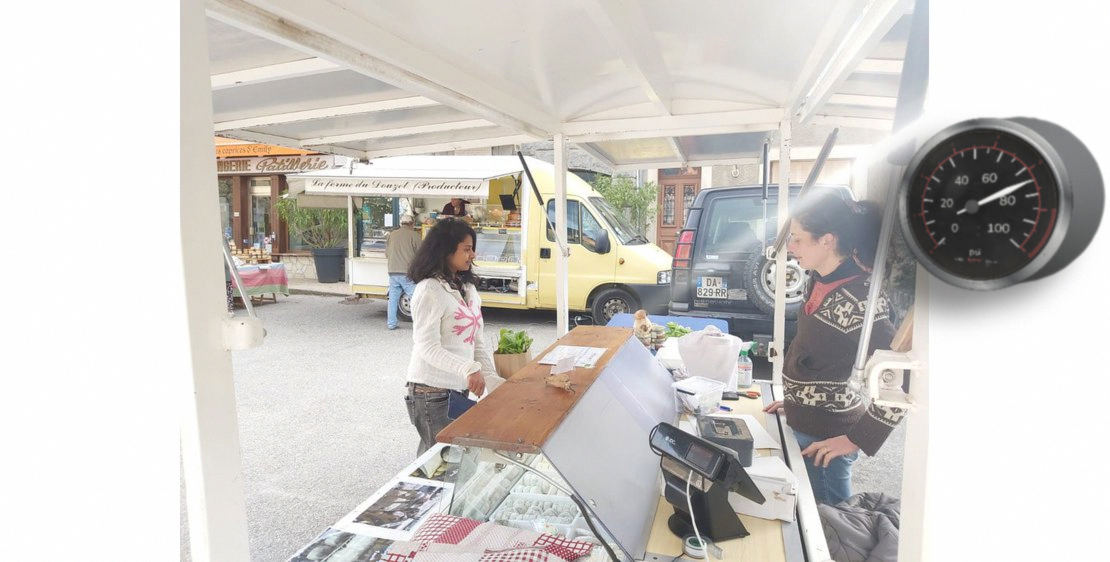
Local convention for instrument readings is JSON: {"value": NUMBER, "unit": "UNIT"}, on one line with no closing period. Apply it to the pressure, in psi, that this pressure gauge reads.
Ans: {"value": 75, "unit": "psi"}
